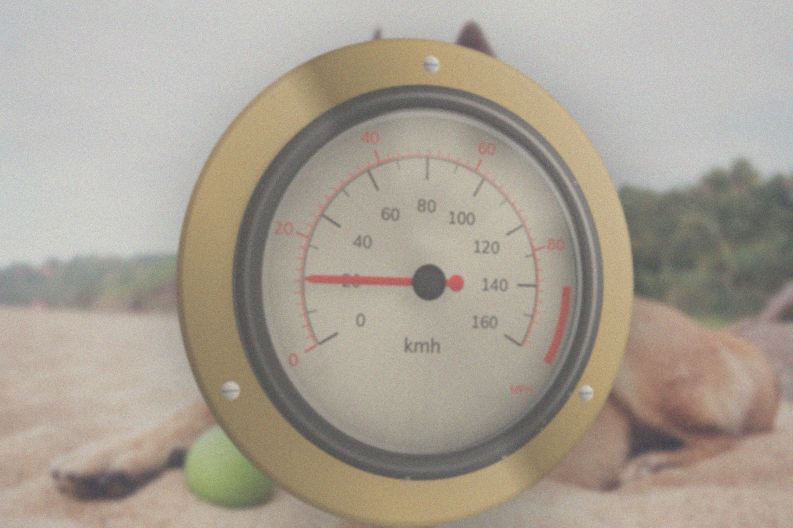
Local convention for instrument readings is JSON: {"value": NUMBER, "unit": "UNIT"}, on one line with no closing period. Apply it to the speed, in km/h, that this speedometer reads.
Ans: {"value": 20, "unit": "km/h"}
